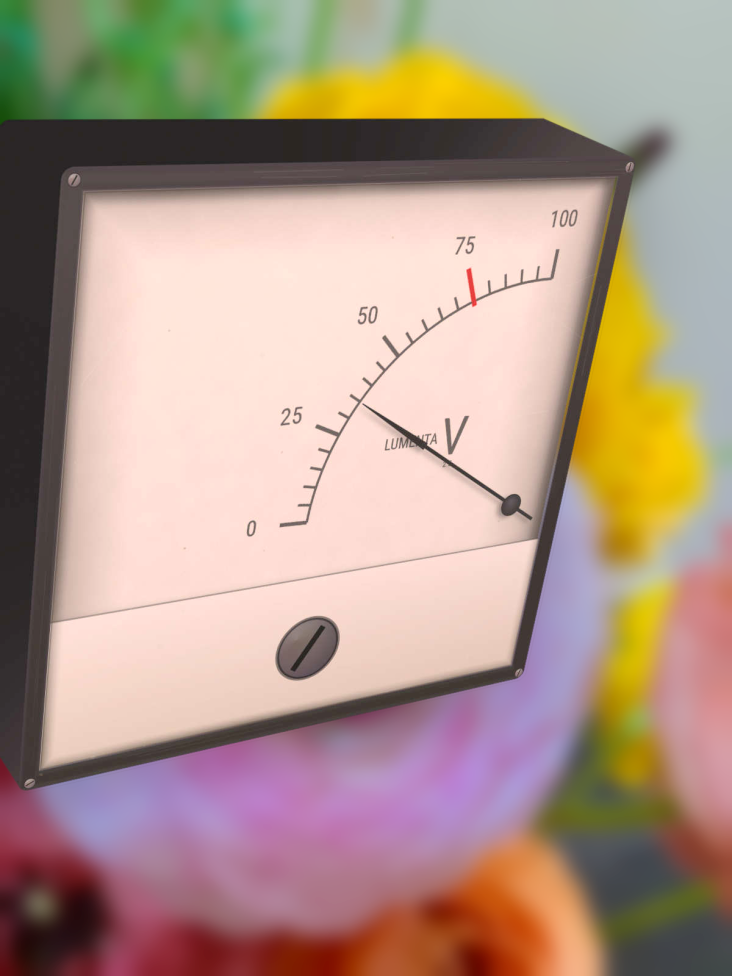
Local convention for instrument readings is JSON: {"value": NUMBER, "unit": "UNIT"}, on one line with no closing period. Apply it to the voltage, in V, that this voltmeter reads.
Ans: {"value": 35, "unit": "V"}
